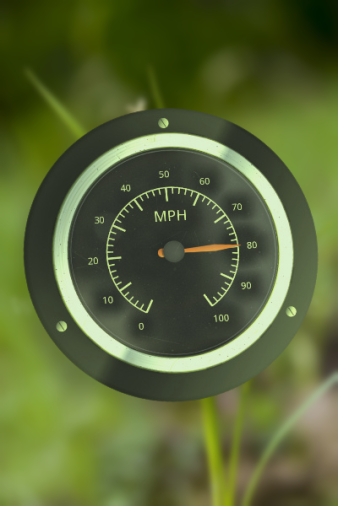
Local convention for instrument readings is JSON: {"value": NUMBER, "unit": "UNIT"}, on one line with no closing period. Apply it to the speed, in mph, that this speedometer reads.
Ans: {"value": 80, "unit": "mph"}
